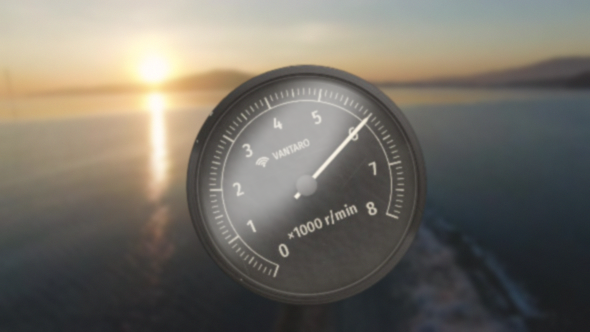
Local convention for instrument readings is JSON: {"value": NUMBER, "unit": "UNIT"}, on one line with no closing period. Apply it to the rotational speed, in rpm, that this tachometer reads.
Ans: {"value": 6000, "unit": "rpm"}
